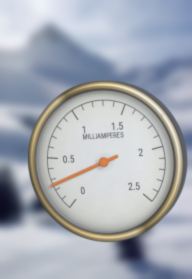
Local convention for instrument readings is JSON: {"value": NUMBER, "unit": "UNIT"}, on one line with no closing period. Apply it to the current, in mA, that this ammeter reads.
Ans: {"value": 0.25, "unit": "mA"}
